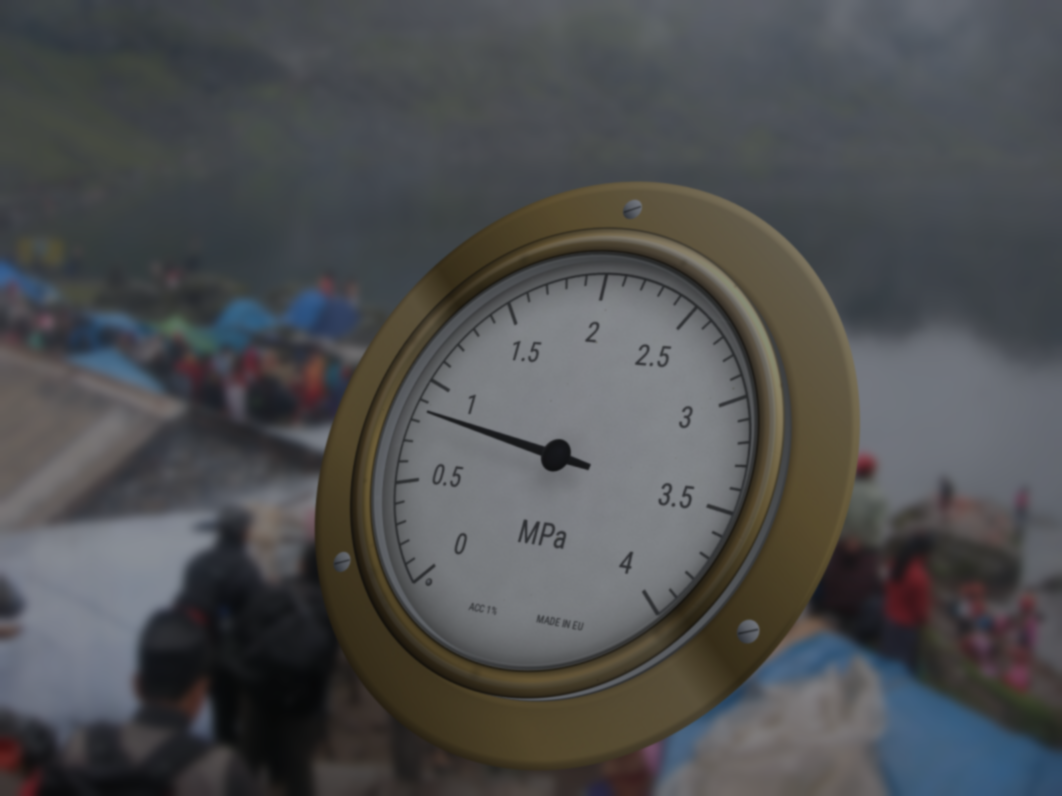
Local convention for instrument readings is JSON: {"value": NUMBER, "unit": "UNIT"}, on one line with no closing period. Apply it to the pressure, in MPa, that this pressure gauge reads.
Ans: {"value": 0.85, "unit": "MPa"}
